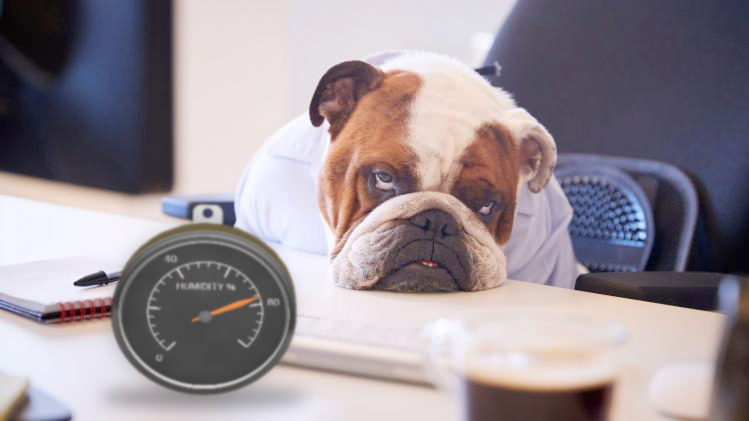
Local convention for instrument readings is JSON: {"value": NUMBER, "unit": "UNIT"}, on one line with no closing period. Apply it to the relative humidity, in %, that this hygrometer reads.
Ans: {"value": 76, "unit": "%"}
